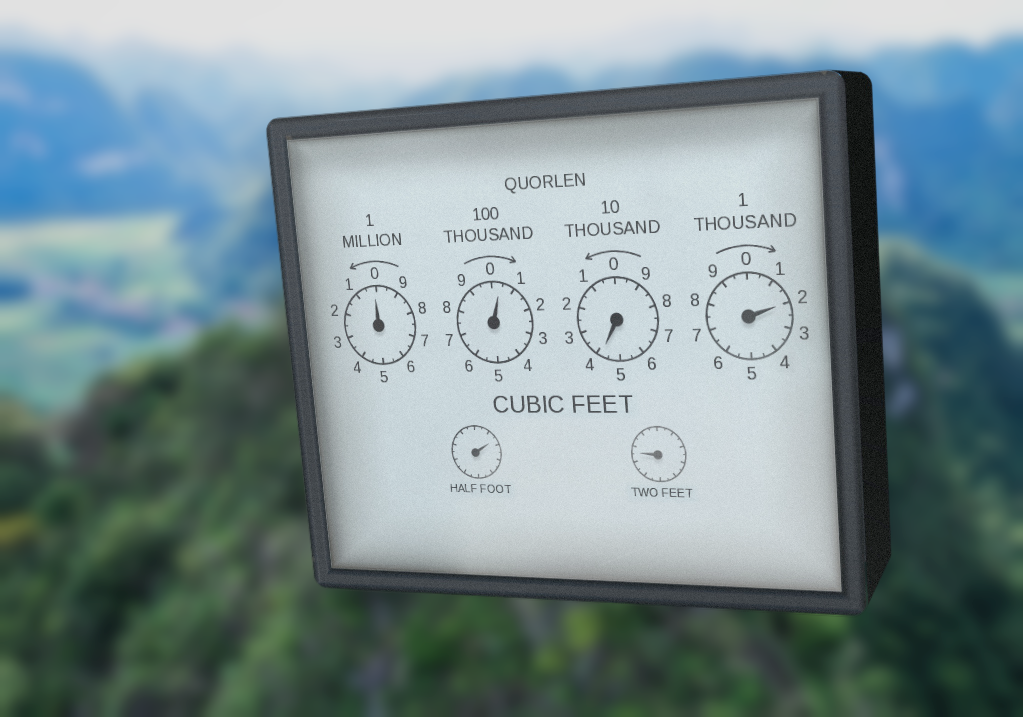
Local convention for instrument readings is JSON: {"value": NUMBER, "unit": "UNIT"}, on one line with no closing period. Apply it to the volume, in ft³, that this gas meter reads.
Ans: {"value": 4200, "unit": "ft³"}
